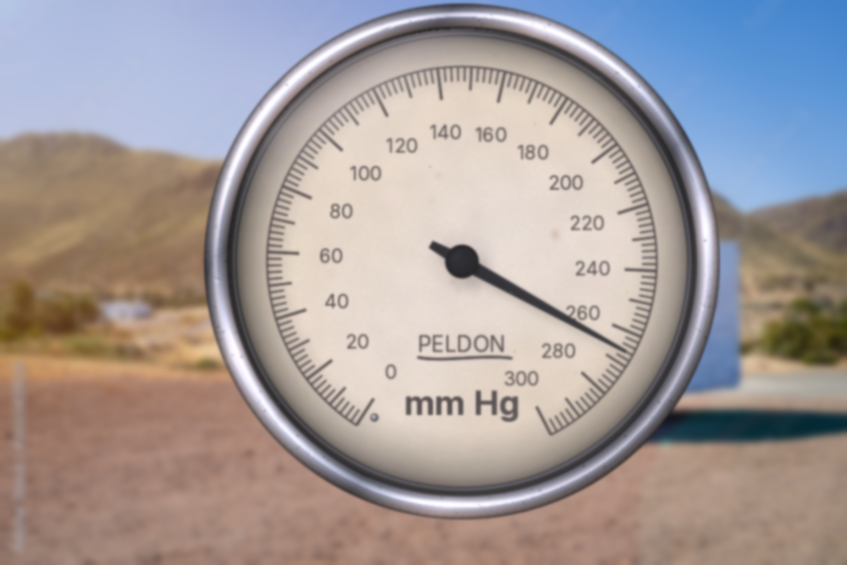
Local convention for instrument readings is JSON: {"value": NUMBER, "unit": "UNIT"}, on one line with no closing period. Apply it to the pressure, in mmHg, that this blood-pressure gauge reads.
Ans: {"value": 266, "unit": "mmHg"}
